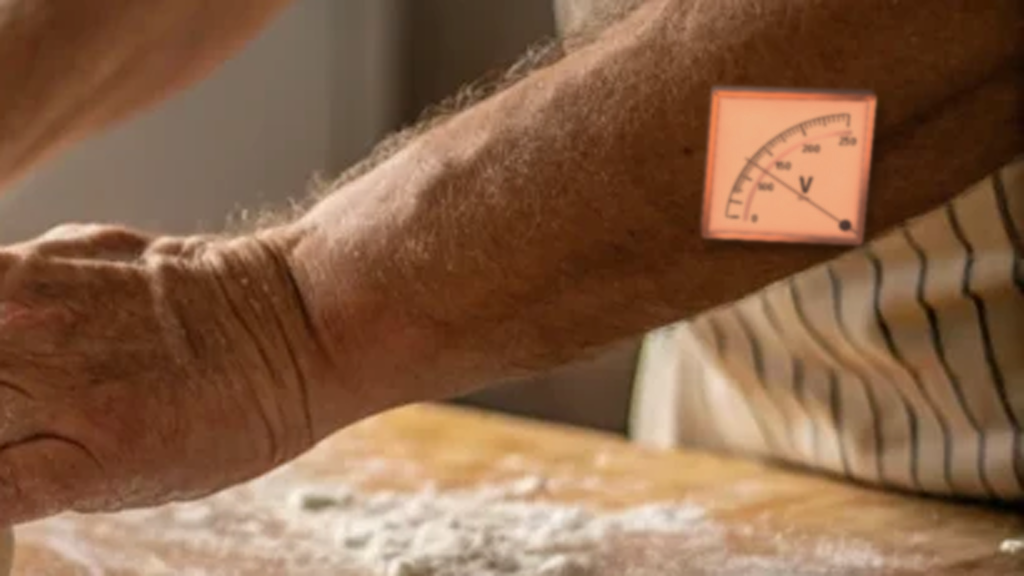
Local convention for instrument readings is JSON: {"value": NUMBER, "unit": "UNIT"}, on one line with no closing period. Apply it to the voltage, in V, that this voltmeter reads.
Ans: {"value": 125, "unit": "V"}
